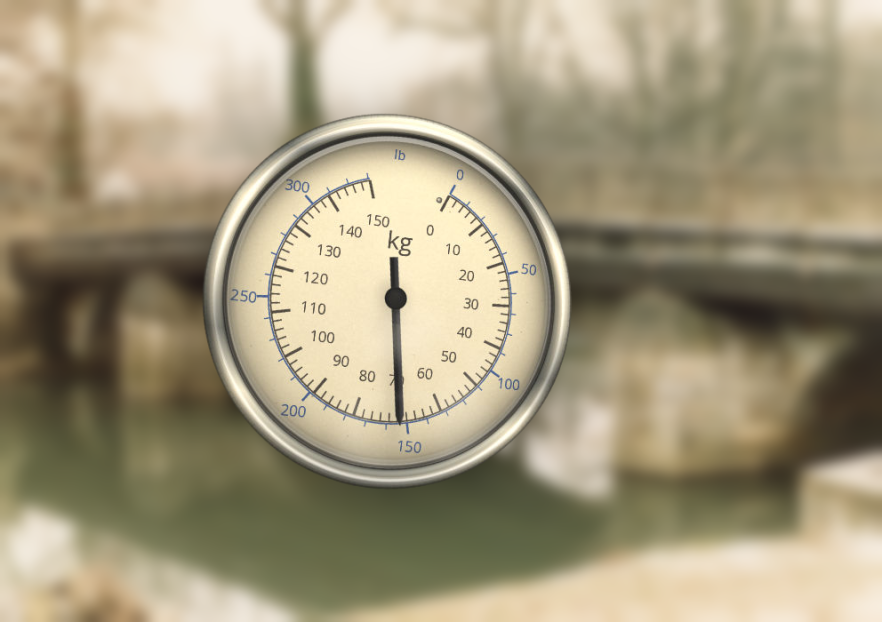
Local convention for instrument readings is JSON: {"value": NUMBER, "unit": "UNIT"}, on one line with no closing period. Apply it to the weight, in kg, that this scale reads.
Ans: {"value": 70, "unit": "kg"}
